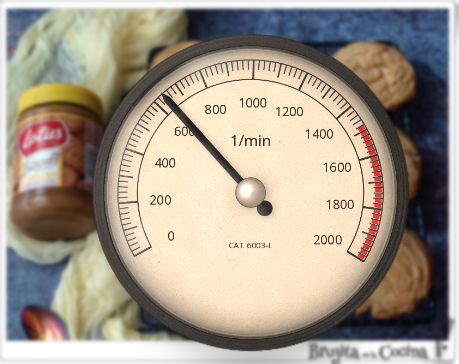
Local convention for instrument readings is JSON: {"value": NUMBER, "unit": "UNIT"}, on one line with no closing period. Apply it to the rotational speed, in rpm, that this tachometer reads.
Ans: {"value": 640, "unit": "rpm"}
